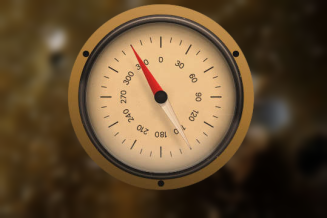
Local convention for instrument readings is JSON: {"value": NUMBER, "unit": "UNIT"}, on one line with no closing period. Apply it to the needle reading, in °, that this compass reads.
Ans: {"value": 330, "unit": "°"}
